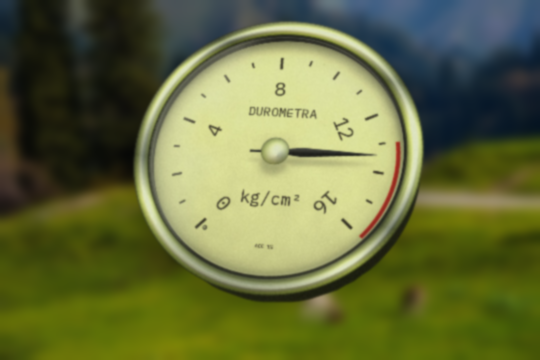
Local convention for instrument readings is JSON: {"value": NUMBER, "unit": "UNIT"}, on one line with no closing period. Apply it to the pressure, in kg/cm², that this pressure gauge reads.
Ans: {"value": 13.5, "unit": "kg/cm²"}
